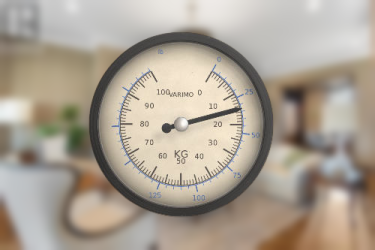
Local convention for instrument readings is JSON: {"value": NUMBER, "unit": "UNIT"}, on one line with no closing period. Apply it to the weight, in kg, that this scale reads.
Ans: {"value": 15, "unit": "kg"}
